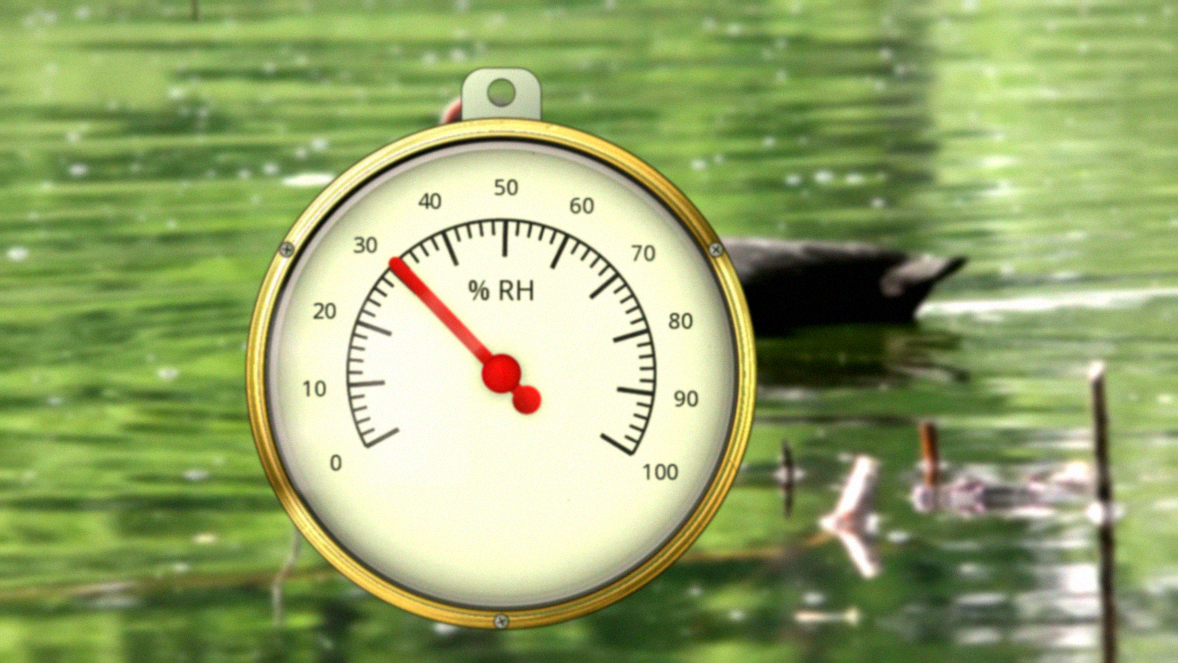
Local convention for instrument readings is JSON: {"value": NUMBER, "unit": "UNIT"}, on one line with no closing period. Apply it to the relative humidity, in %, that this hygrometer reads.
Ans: {"value": 31, "unit": "%"}
